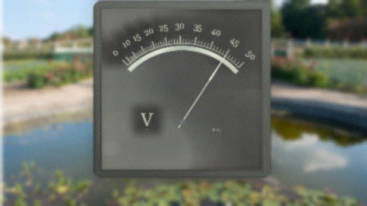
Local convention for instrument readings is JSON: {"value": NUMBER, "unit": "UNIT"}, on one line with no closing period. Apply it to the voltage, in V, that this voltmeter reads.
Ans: {"value": 45, "unit": "V"}
